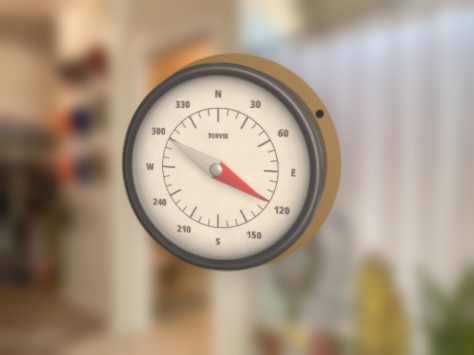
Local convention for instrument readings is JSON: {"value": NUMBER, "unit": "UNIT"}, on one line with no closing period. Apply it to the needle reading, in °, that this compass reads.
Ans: {"value": 120, "unit": "°"}
